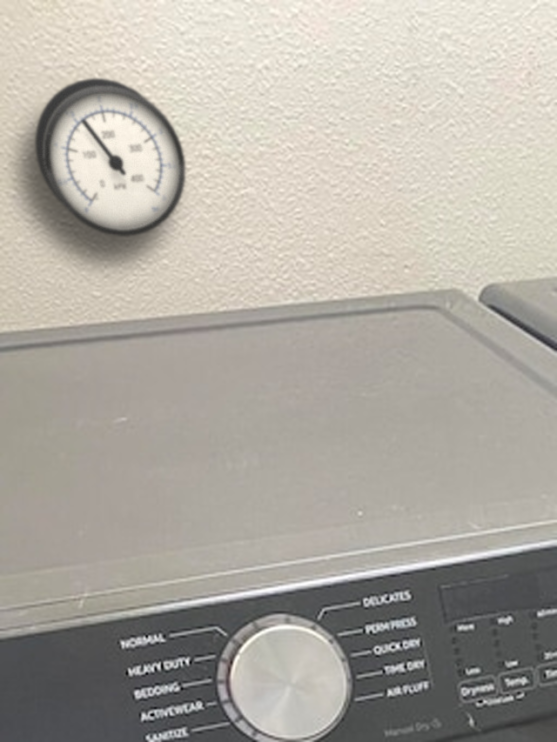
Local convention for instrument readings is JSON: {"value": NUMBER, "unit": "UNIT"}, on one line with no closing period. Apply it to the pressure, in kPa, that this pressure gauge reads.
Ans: {"value": 160, "unit": "kPa"}
